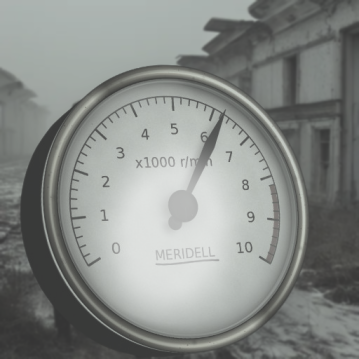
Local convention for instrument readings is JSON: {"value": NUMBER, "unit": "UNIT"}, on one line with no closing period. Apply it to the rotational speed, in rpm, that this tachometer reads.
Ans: {"value": 6200, "unit": "rpm"}
